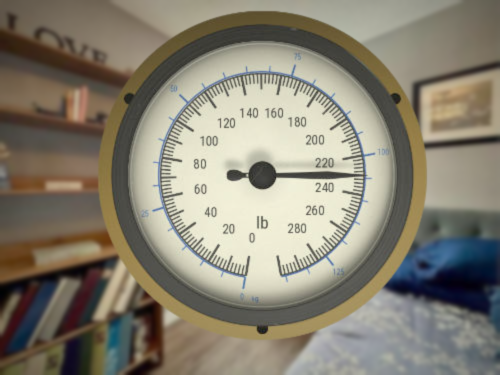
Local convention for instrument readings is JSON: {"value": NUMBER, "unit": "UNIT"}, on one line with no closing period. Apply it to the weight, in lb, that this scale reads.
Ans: {"value": 230, "unit": "lb"}
